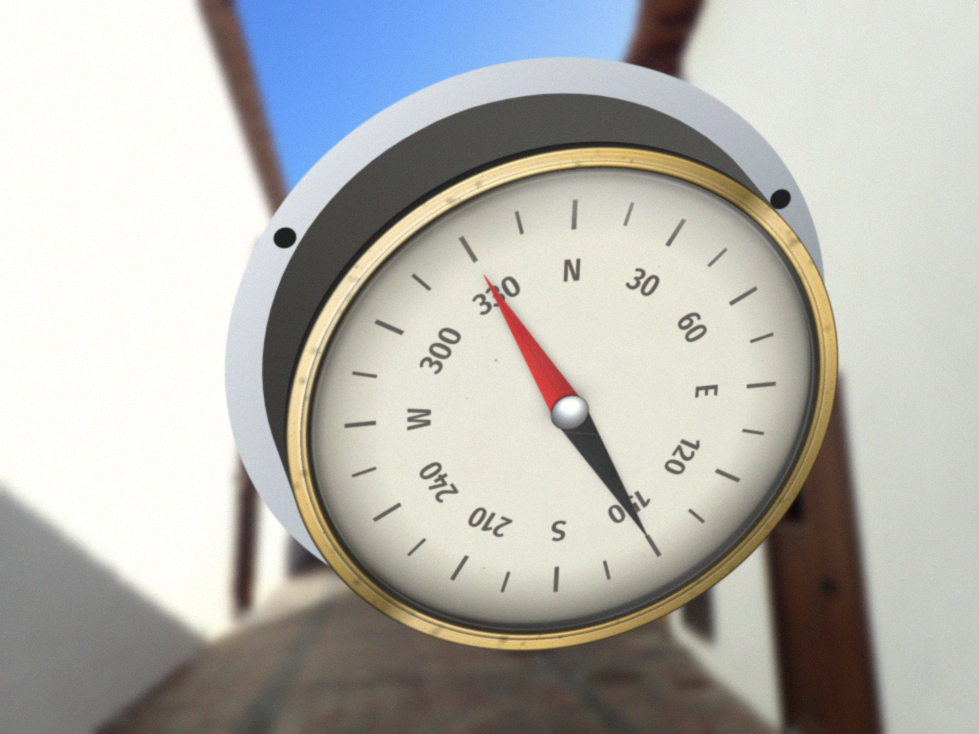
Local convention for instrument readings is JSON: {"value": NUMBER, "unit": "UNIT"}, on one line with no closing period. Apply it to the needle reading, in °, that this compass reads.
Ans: {"value": 330, "unit": "°"}
